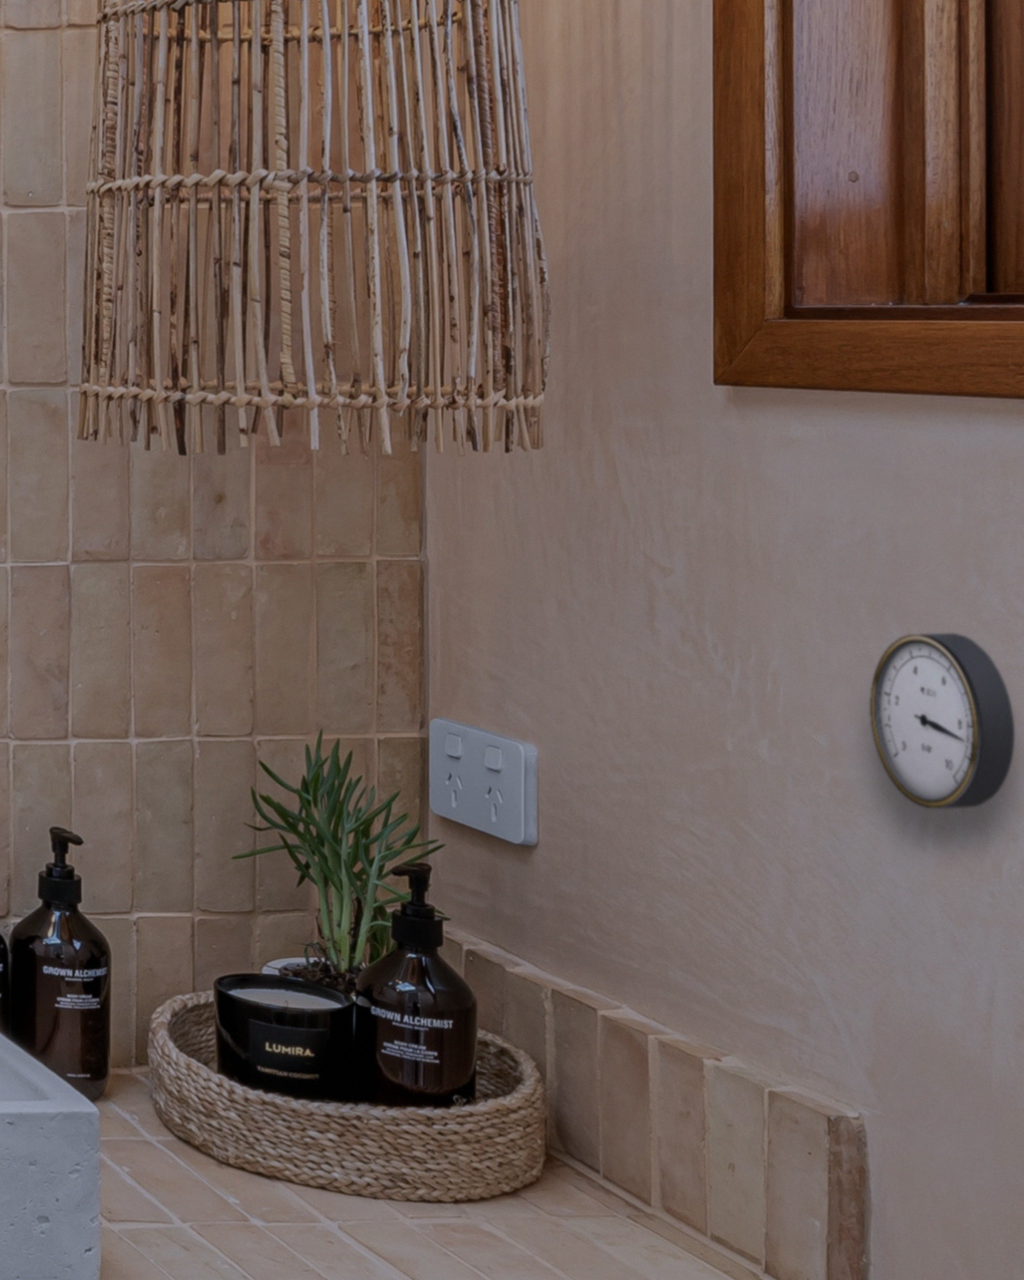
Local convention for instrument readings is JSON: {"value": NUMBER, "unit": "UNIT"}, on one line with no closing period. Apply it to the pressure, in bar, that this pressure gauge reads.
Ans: {"value": 8.5, "unit": "bar"}
